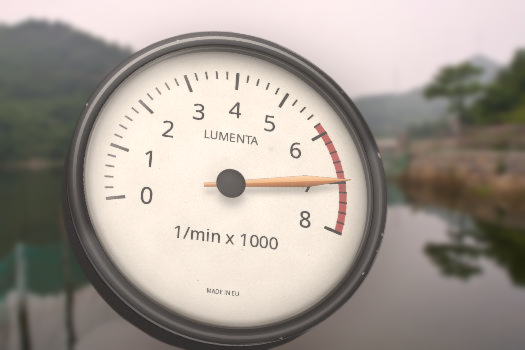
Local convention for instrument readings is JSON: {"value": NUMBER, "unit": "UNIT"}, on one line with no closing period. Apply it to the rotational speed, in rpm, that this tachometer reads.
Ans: {"value": 7000, "unit": "rpm"}
